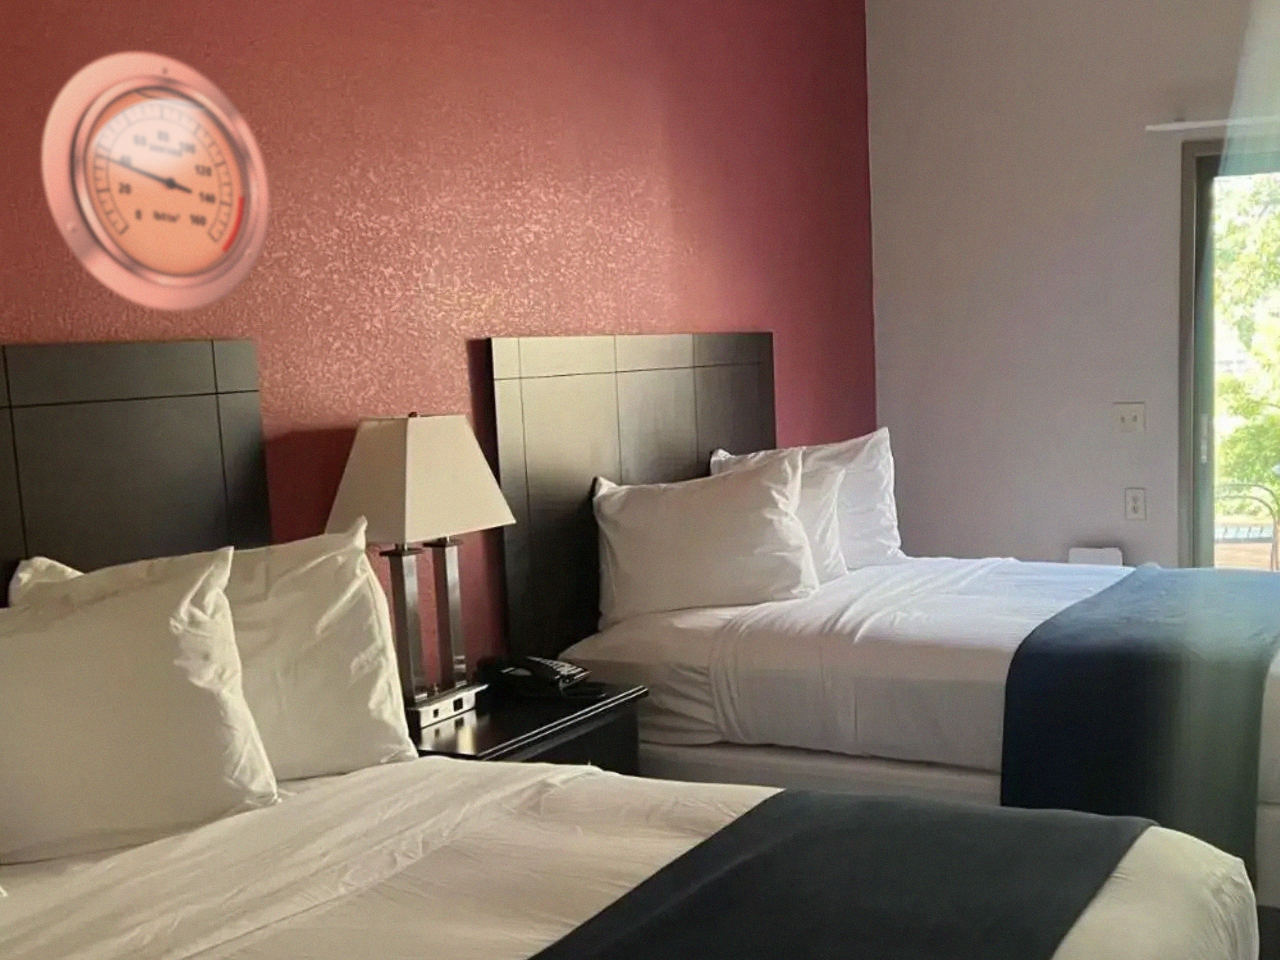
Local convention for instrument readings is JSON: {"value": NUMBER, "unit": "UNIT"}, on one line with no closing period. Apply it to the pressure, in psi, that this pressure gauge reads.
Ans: {"value": 35, "unit": "psi"}
